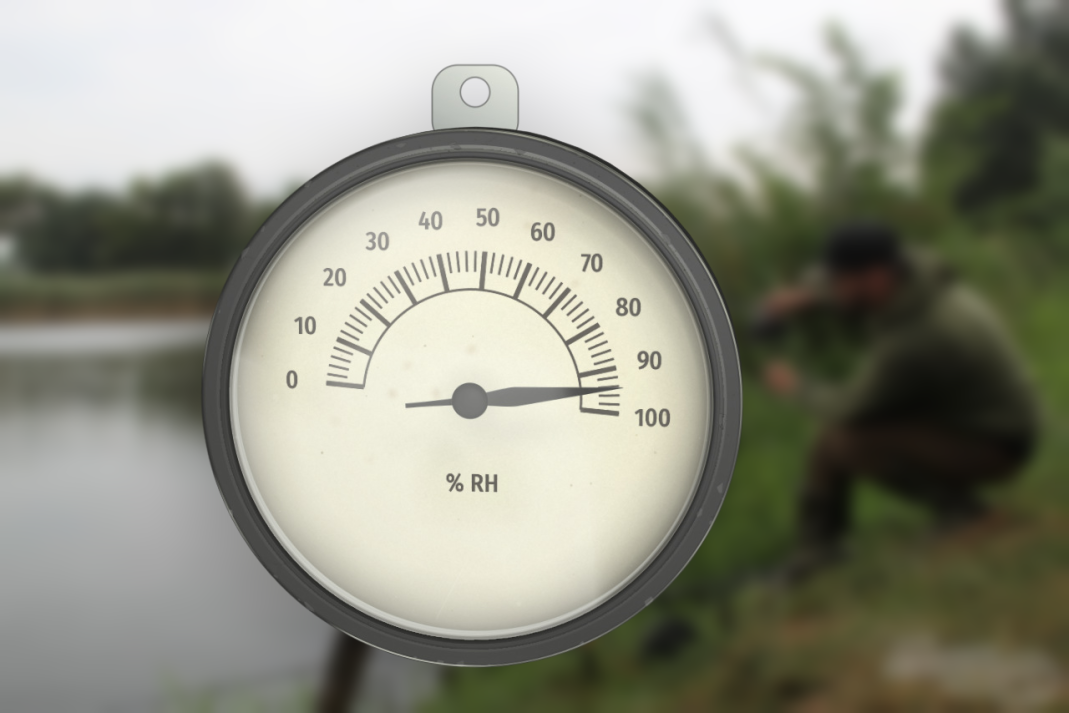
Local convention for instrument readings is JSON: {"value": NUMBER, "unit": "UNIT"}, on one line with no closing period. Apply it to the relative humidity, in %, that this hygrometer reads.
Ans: {"value": 94, "unit": "%"}
